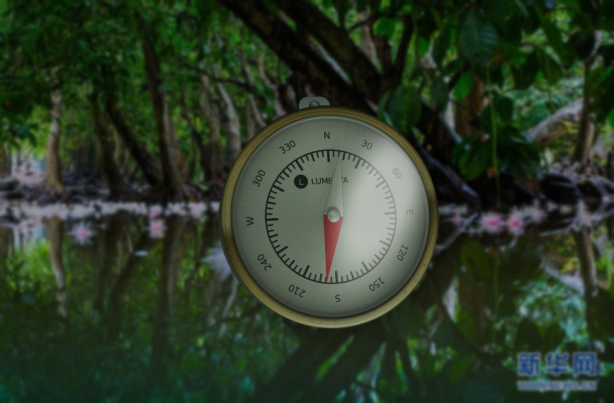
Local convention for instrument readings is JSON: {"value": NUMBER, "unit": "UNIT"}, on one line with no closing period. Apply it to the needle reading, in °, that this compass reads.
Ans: {"value": 190, "unit": "°"}
